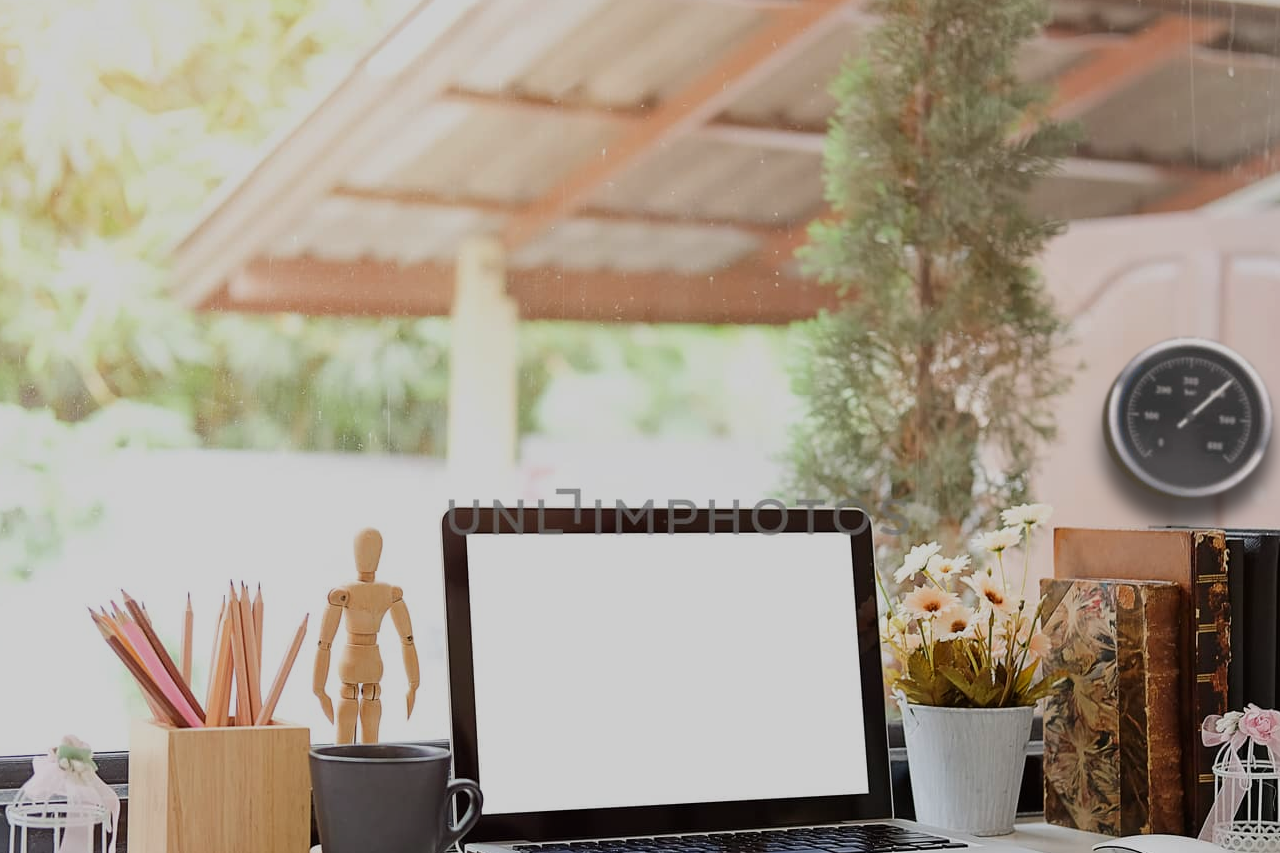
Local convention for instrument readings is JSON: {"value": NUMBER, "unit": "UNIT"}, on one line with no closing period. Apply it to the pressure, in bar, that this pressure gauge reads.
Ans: {"value": 400, "unit": "bar"}
